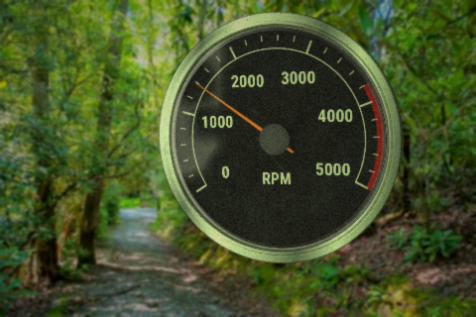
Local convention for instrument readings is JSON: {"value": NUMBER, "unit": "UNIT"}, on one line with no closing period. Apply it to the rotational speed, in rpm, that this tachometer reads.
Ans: {"value": 1400, "unit": "rpm"}
